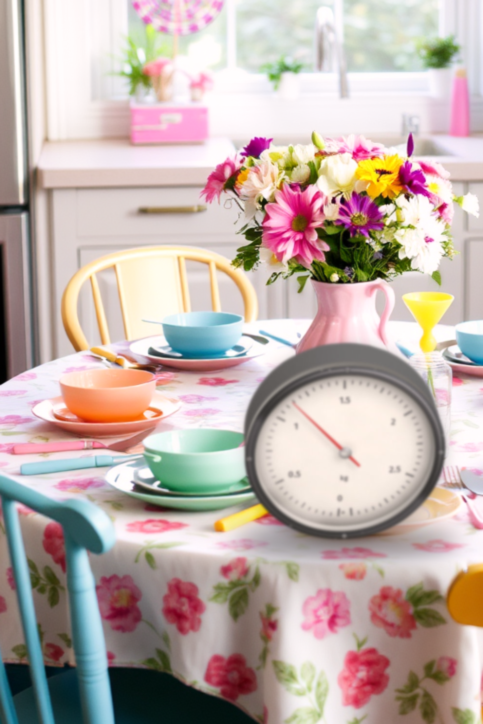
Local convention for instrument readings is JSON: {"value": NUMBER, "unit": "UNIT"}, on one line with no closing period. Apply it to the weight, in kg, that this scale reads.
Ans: {"value": 1.15, "unit": "kg"}
